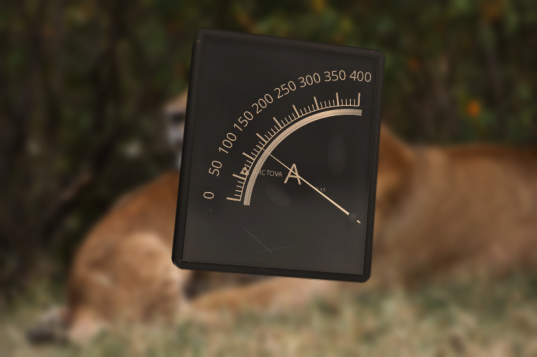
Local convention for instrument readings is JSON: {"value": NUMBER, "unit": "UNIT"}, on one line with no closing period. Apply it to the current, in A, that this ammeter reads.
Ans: {"value": 130, "unit": "A"}
